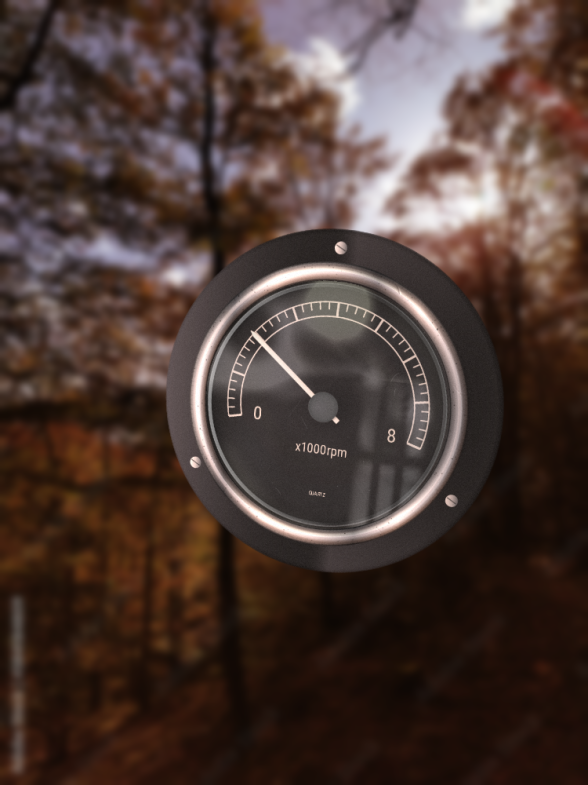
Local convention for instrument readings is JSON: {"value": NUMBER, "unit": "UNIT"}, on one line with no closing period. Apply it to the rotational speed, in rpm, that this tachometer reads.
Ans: {"value": 2000, "unit": "rpm"}
